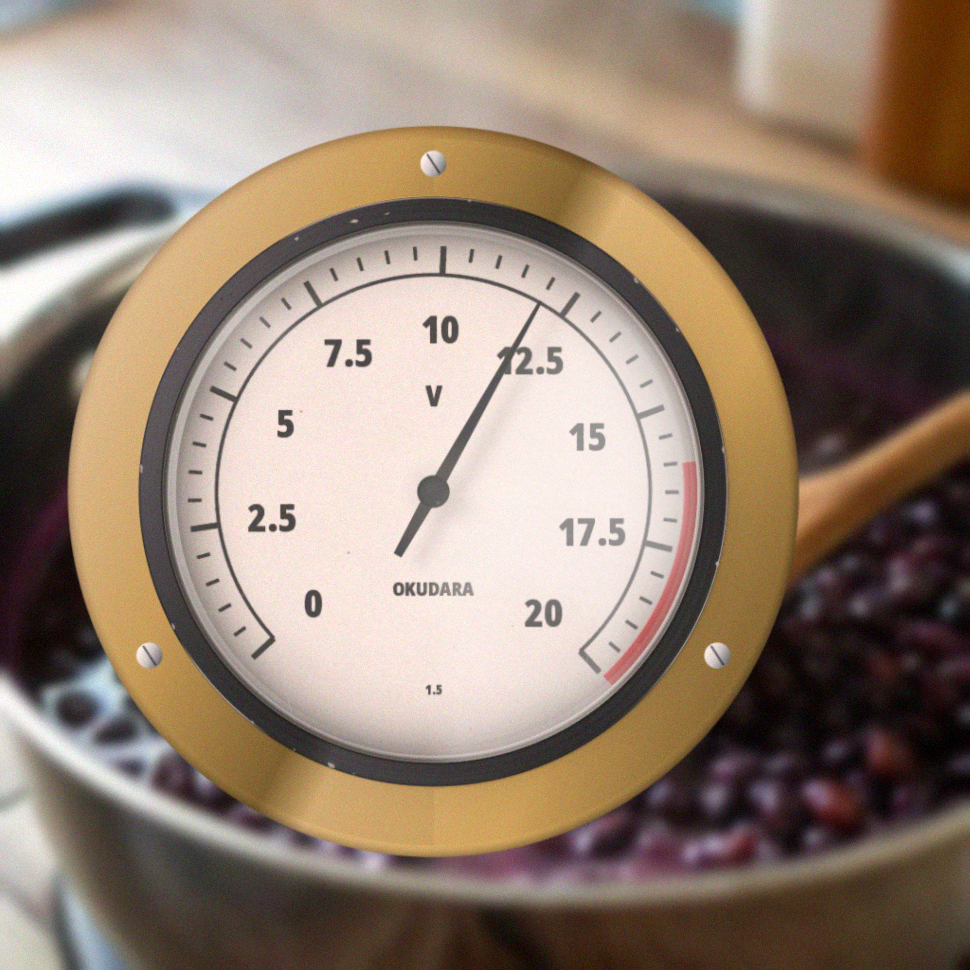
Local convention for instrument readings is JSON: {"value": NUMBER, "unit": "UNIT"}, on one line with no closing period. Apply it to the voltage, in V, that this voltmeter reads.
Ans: {"value": 12, "unit": "V"}
